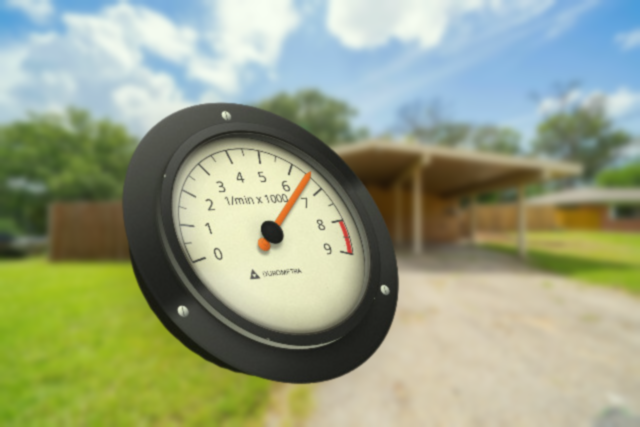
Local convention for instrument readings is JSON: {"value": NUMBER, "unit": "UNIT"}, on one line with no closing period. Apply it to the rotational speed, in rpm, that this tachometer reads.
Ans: {"value": 6500, "unit": "rpm"}
